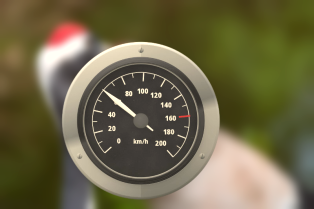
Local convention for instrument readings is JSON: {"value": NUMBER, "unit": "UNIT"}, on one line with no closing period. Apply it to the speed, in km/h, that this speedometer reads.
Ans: {"value": 60, "unit": "km/h"}
